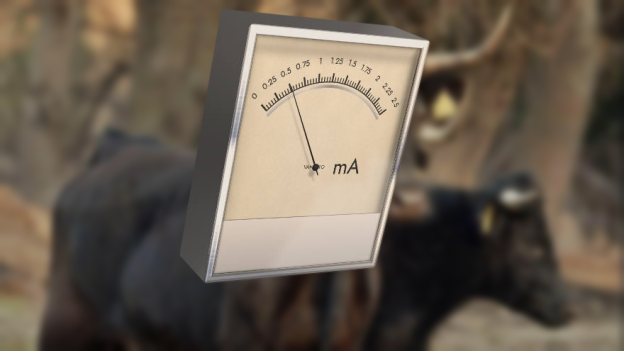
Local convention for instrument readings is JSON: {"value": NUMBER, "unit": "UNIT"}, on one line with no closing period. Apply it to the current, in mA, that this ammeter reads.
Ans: {"value": 0.5, "unit": "mA"}
